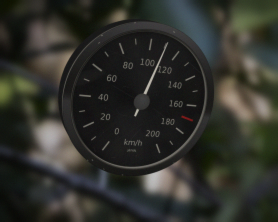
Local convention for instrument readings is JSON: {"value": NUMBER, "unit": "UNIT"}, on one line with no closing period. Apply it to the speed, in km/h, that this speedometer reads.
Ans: {"value": 110, "unit": "km/h"}
